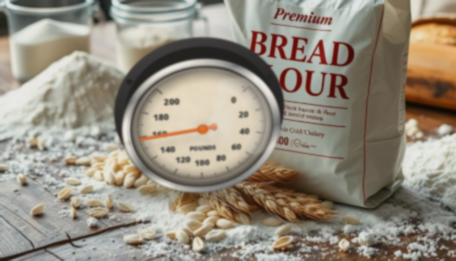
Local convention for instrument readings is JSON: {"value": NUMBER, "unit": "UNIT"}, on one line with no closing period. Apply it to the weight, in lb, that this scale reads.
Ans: {"value": 160, "unit": "lb"}
